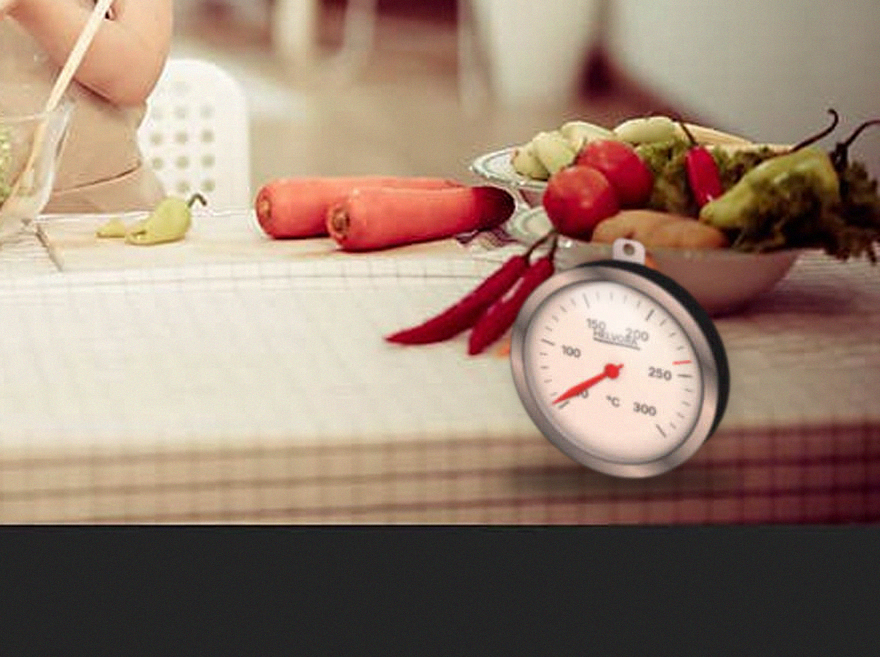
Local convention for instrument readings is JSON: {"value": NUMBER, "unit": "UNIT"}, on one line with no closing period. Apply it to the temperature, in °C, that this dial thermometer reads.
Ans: {"value": 55, "unit": "°C"}
